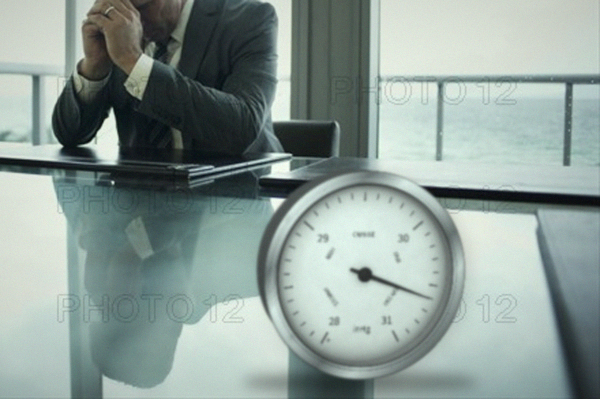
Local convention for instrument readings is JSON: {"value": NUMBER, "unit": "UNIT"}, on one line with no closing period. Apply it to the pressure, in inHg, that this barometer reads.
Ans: {"value": 30.6, "unit": "inHg"}
